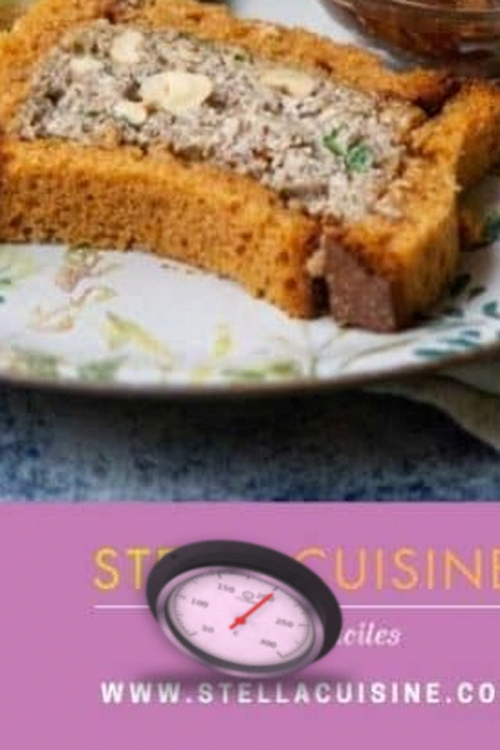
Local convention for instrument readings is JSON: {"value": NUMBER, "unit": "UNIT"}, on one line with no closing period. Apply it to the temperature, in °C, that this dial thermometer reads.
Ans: {"value": 200, "unit": "°C"}
